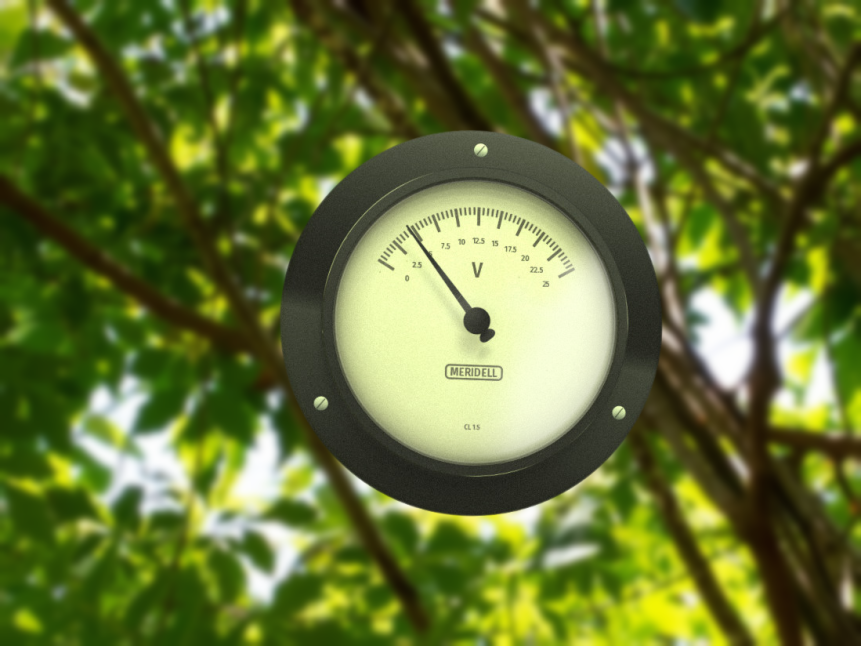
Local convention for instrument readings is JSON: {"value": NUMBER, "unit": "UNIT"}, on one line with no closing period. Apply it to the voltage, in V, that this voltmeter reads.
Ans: {"value": 4.5, "unit": "V"}
